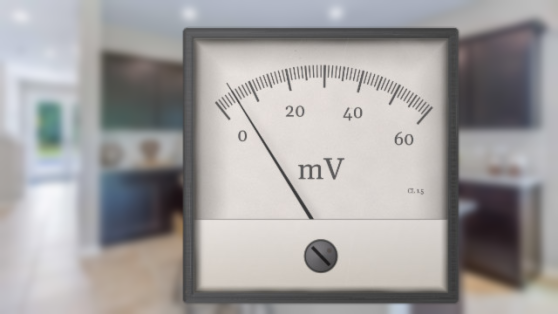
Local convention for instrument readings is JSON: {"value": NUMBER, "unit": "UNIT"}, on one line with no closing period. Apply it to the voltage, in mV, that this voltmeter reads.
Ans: {"value": 5, "unit": "mV"}
